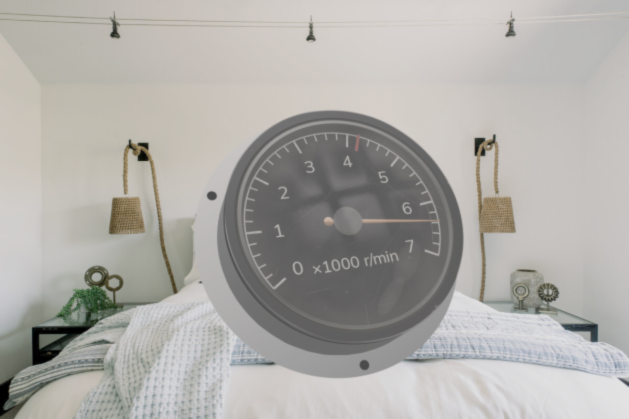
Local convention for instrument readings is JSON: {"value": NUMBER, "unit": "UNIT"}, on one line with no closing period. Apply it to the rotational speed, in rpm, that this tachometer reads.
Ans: {"value": 6400, "unit": "rpm"}
